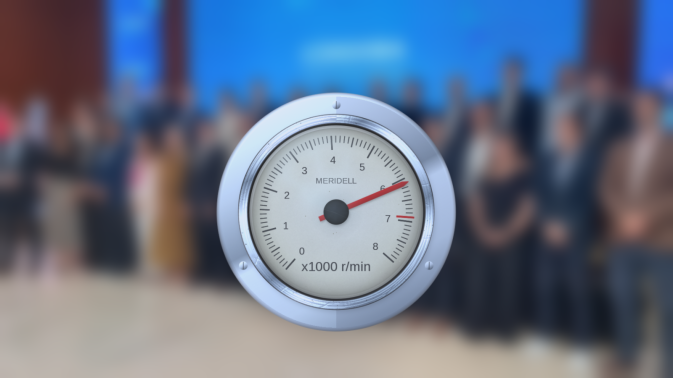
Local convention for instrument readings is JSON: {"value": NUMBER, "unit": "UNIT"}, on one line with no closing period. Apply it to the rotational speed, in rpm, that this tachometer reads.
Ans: {"value": 6100, "unit": "rpm"}
